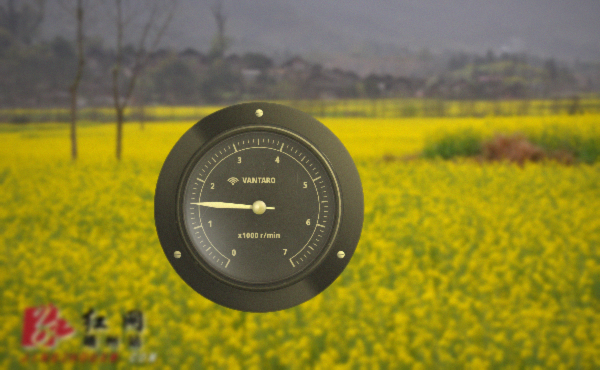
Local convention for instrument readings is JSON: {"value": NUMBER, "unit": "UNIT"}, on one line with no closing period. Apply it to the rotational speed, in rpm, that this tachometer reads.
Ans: {"value": 1500, "unit": "rpm"}
